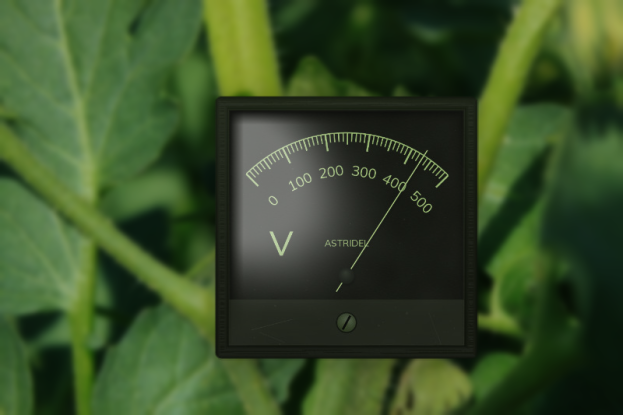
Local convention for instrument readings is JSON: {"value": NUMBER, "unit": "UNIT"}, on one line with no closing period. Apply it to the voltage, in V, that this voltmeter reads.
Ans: {"value": 430, "unit": "V"}
